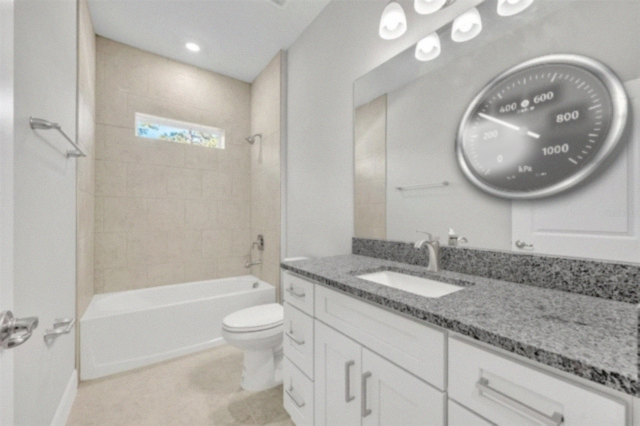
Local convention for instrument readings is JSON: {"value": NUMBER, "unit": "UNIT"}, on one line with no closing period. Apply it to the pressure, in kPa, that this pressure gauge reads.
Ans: {"value": 300, "unit": "kPa"}
